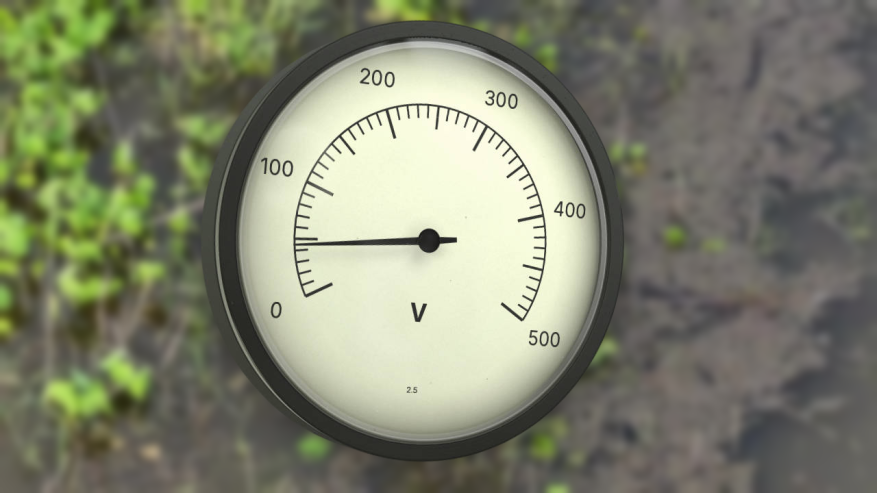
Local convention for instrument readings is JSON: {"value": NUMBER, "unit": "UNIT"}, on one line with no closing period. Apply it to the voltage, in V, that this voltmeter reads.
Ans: {"value": 45, "unit": "V"}
